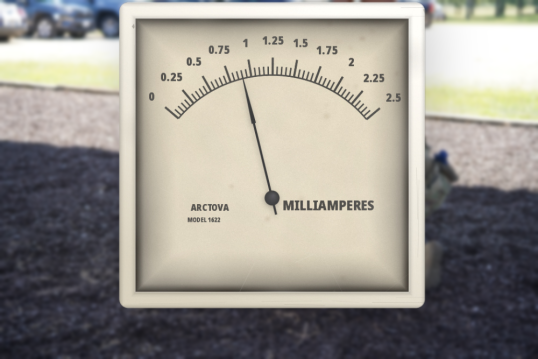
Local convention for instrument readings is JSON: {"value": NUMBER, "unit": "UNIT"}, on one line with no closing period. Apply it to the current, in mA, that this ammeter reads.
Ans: {"value": 0.9, "unit": "mA"}
